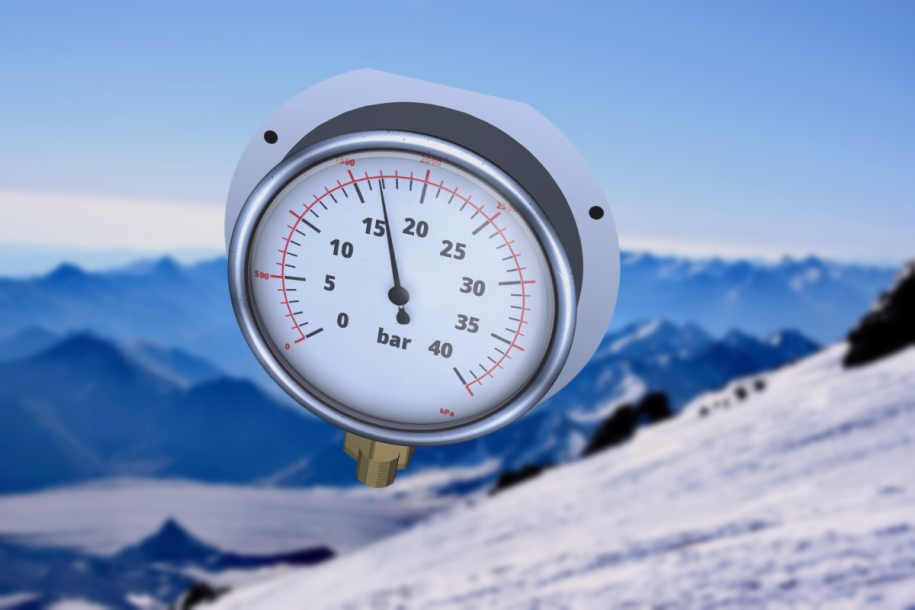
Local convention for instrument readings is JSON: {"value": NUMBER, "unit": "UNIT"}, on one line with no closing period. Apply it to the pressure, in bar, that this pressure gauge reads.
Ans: {"value": 17, "unit": "bar"}
